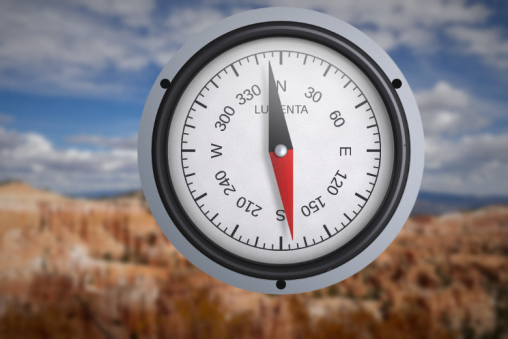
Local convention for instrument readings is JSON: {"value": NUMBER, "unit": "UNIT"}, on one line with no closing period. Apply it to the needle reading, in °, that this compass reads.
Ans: {"value": 172.5, "unit": "°"}
